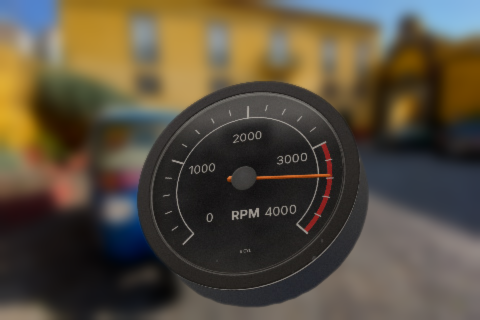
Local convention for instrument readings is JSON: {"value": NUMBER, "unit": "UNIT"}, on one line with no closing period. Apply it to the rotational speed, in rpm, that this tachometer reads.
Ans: {"value": 3400, "unit": "rpm"}
